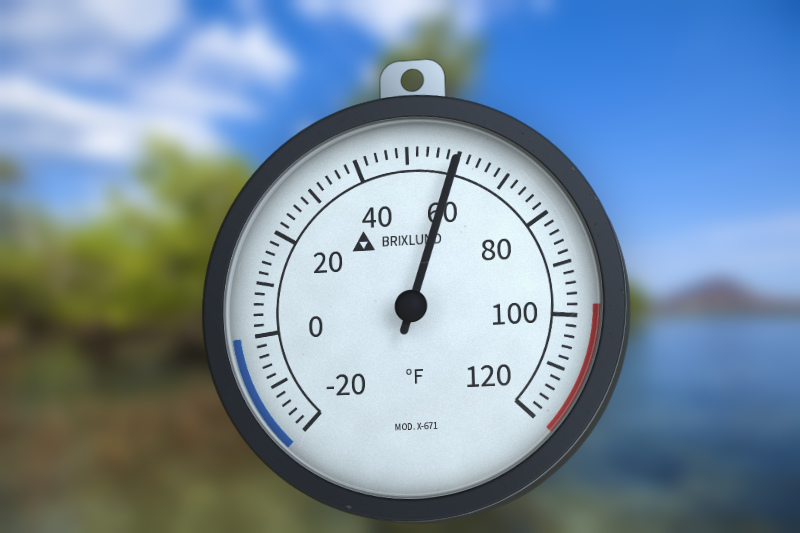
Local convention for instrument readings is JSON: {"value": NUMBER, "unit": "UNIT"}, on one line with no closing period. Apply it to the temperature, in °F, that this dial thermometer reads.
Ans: {"value": 60, "unit": "°F"}
